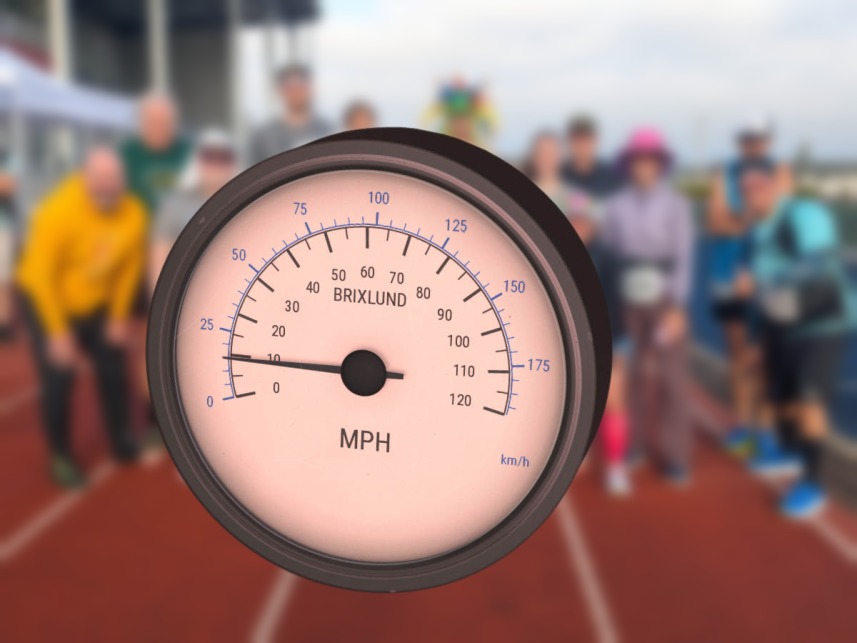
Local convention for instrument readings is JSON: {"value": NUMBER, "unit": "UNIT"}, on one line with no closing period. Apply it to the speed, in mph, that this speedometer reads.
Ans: {"value": 10, "unit": "mph"}
